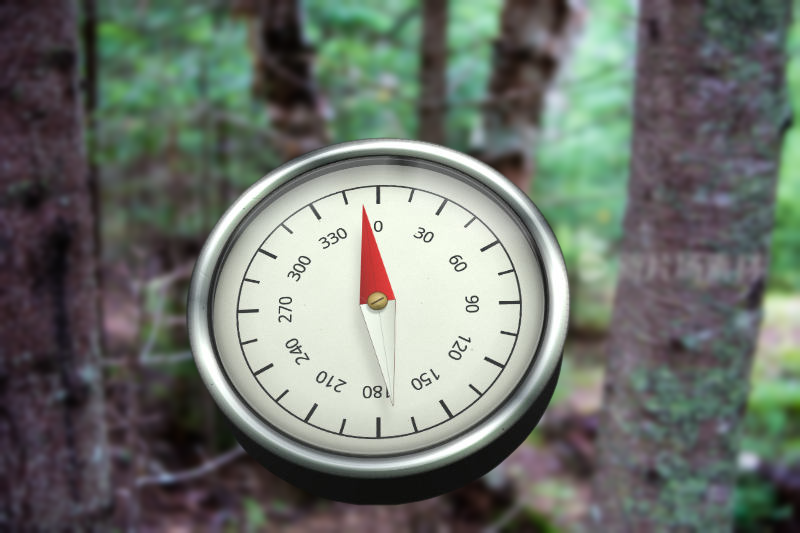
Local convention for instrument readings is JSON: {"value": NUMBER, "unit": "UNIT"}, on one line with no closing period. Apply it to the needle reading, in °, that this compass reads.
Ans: {"value": 352.5, "unit": "°"}
